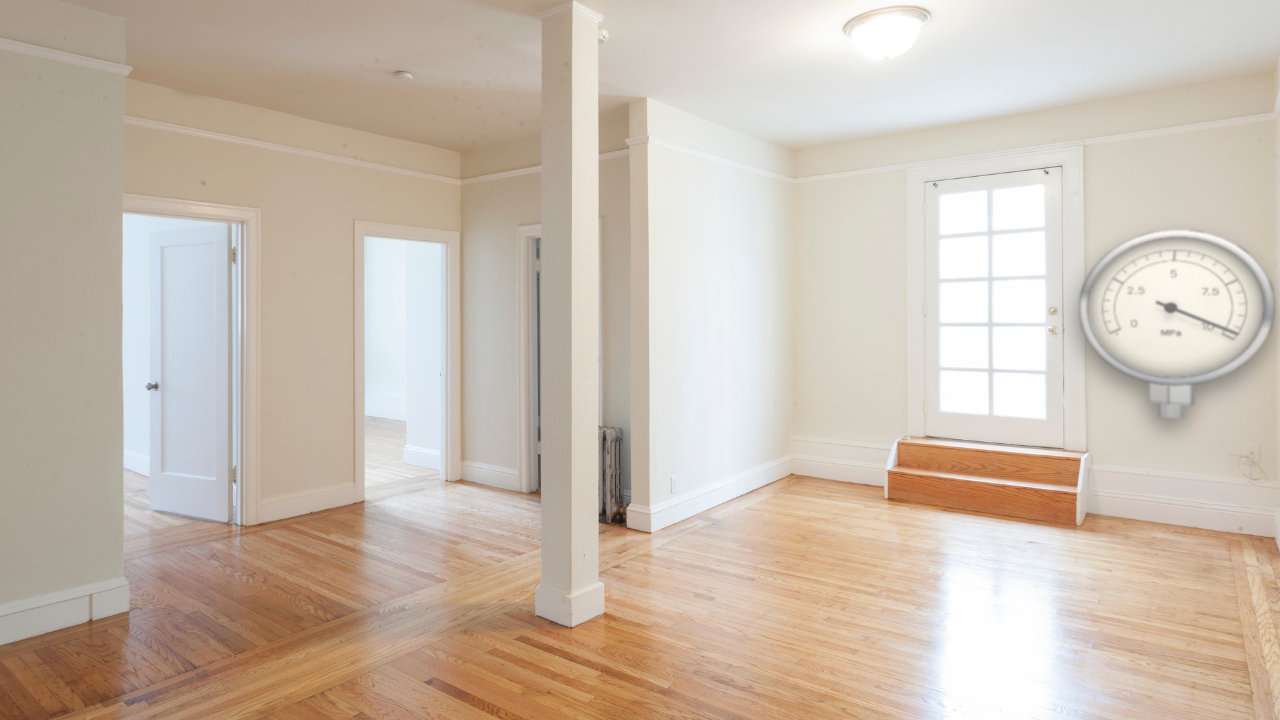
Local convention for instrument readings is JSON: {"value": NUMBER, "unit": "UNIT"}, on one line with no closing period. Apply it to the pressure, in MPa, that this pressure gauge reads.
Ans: {"value": 9.75, "unit": "MPa"}
